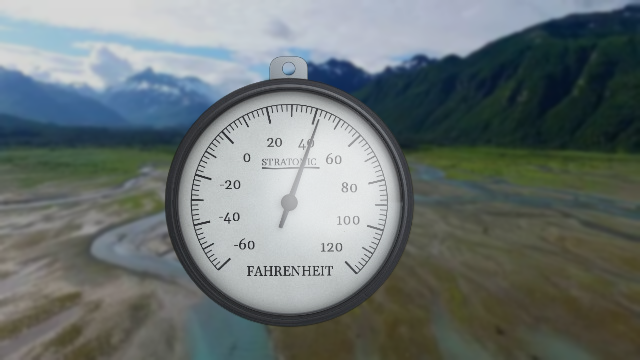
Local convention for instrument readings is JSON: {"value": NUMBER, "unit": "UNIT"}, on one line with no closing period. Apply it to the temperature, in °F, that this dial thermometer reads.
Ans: {"value": 42, "unit": "°F"}
